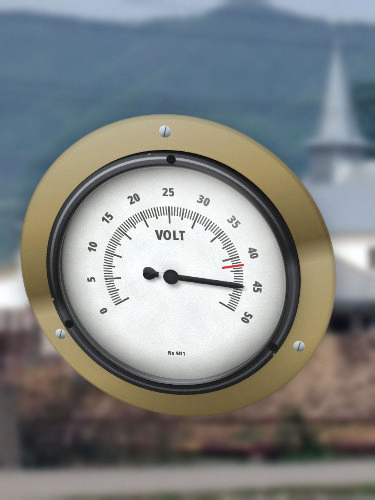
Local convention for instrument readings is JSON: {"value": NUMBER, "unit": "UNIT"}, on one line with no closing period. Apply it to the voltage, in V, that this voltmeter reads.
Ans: {"value": 45, "unit": "V"}
